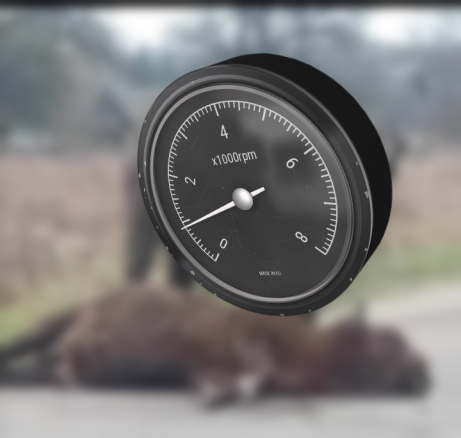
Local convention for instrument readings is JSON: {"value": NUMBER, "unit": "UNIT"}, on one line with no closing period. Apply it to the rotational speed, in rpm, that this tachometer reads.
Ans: {"value": 900, "unit": "rpm"}
